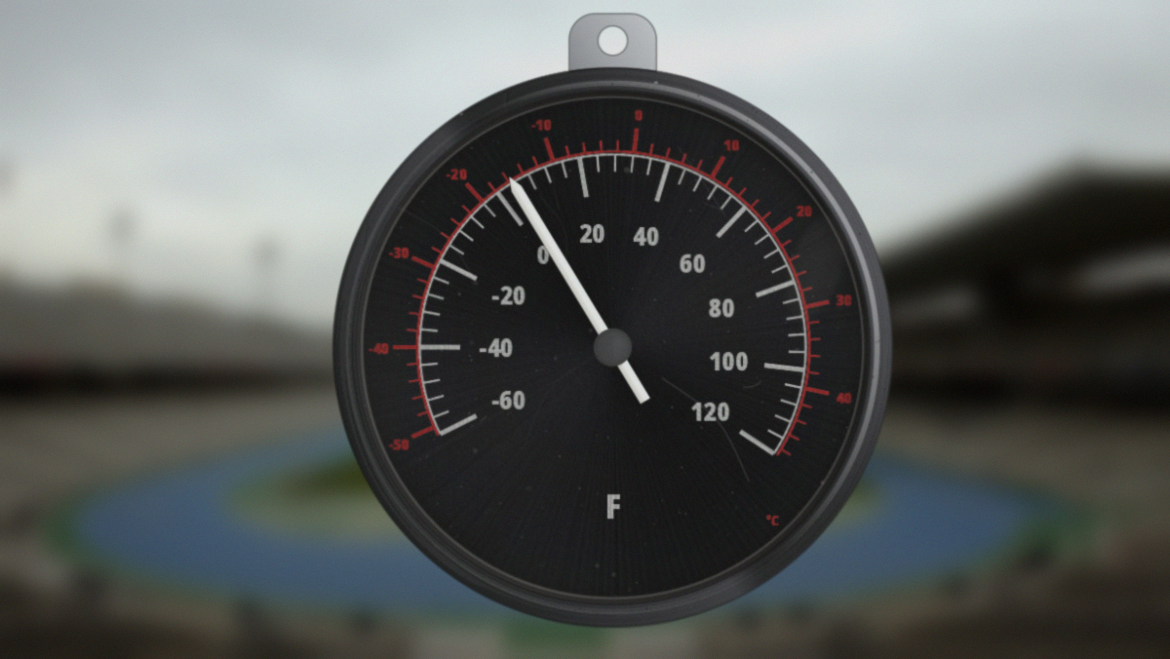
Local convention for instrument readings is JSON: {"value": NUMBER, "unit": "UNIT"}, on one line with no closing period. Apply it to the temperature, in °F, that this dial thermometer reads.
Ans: {"value": 4, "unit": "°F"}
